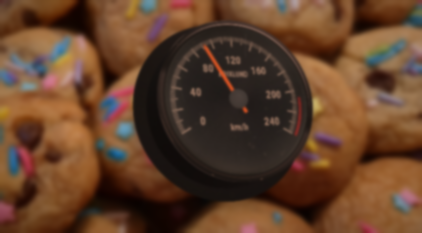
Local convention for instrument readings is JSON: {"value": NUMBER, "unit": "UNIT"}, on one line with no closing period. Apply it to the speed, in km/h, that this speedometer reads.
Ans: {"value": 90, "unit": "km/h"}
